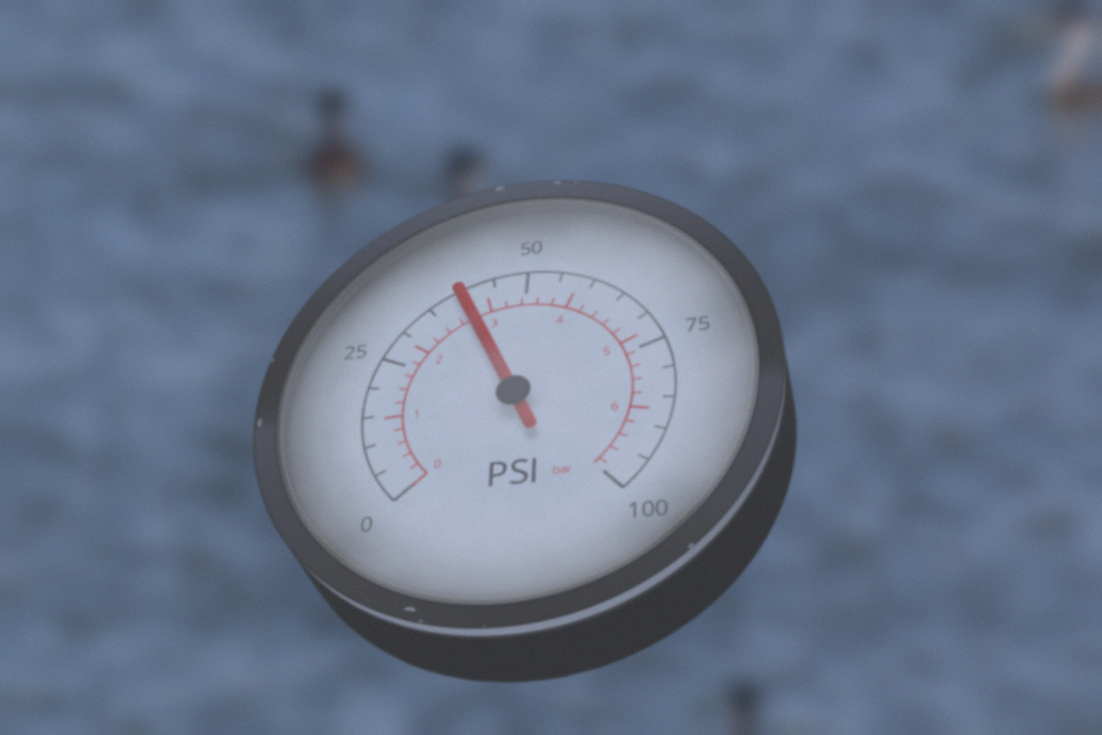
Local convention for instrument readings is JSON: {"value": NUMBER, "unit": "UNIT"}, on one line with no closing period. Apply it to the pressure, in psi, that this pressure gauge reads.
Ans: {"value": 40, "unit": "psi"}
